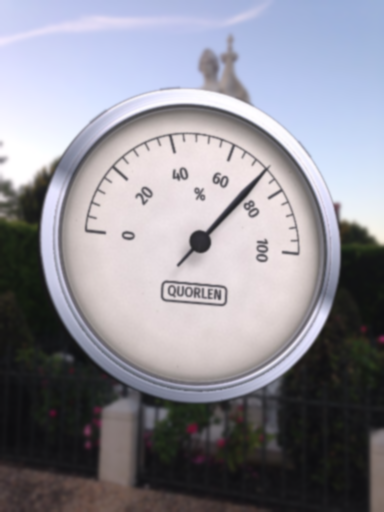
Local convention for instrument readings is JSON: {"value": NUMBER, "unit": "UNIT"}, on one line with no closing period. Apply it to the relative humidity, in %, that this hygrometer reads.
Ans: {"value": 72, "unit": "%"}
